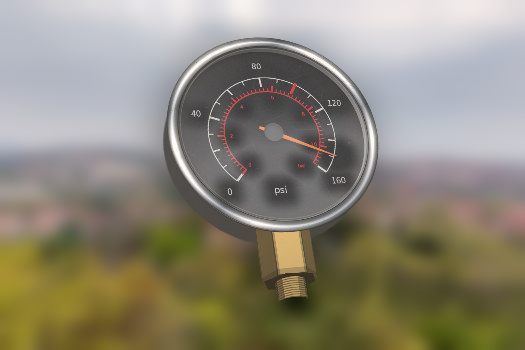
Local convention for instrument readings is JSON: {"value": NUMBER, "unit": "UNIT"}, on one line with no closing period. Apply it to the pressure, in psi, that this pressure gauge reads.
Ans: {"value": 150, "unit": "psi"}
